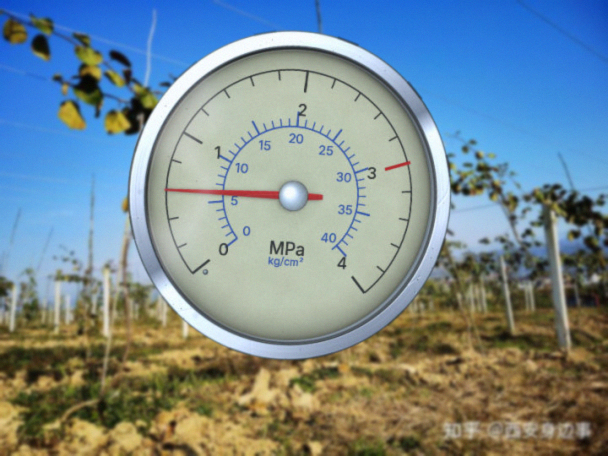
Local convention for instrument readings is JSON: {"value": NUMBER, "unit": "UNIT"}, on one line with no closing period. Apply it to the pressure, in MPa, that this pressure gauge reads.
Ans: {"value": 0.6, "unit": "MPa"}
